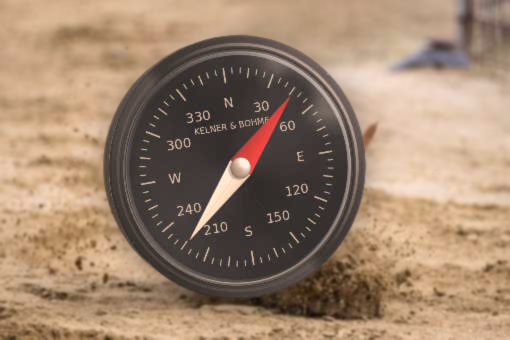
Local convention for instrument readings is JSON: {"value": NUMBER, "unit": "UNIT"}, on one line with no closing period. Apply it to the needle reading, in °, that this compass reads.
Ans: {"value": 45, "unit": "°"}
